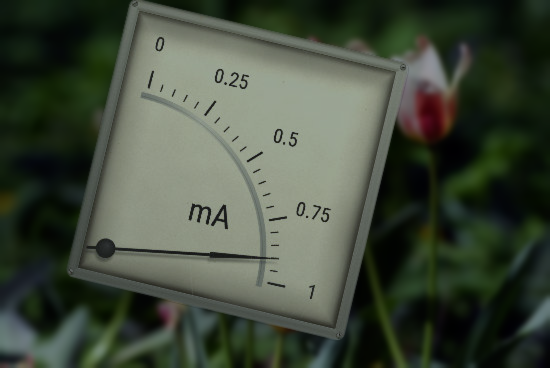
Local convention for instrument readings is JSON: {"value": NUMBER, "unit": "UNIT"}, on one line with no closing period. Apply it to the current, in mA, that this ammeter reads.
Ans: {"value": 0.9, "unit": "mA"}
